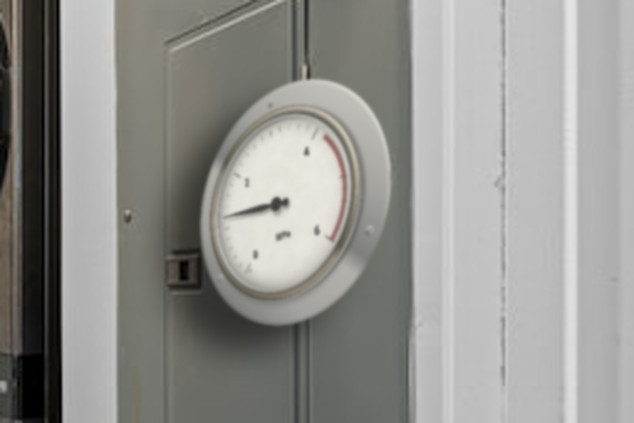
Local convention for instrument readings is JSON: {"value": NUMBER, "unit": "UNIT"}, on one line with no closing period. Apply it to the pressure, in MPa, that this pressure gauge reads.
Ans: {"value": 1.2, "unit": "MPa"}
